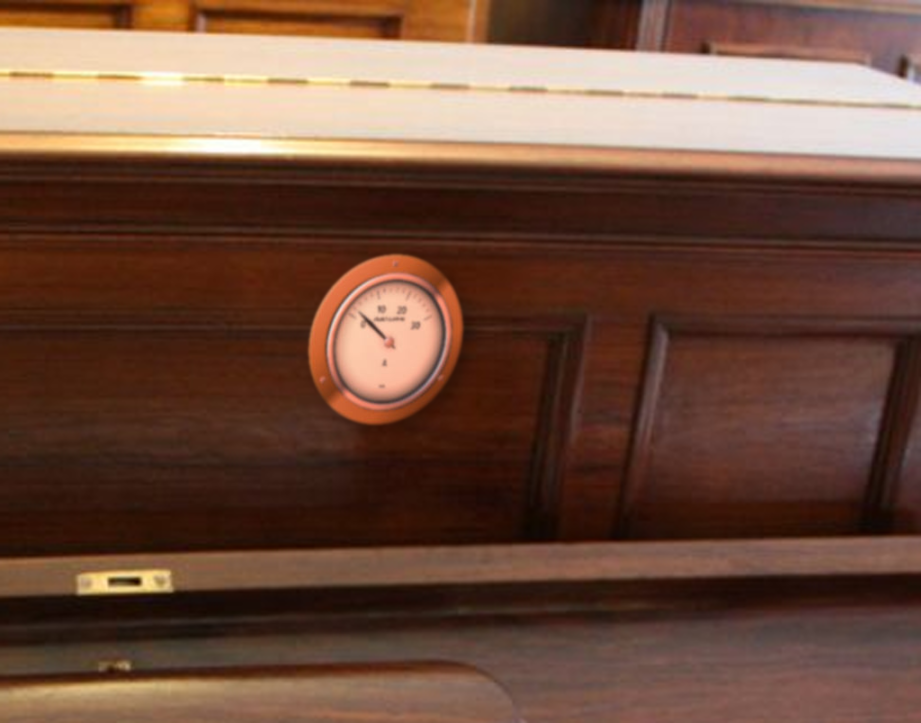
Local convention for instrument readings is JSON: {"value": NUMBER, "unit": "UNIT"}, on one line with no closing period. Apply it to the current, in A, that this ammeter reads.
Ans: {"value": 2, "unit": "A"}
